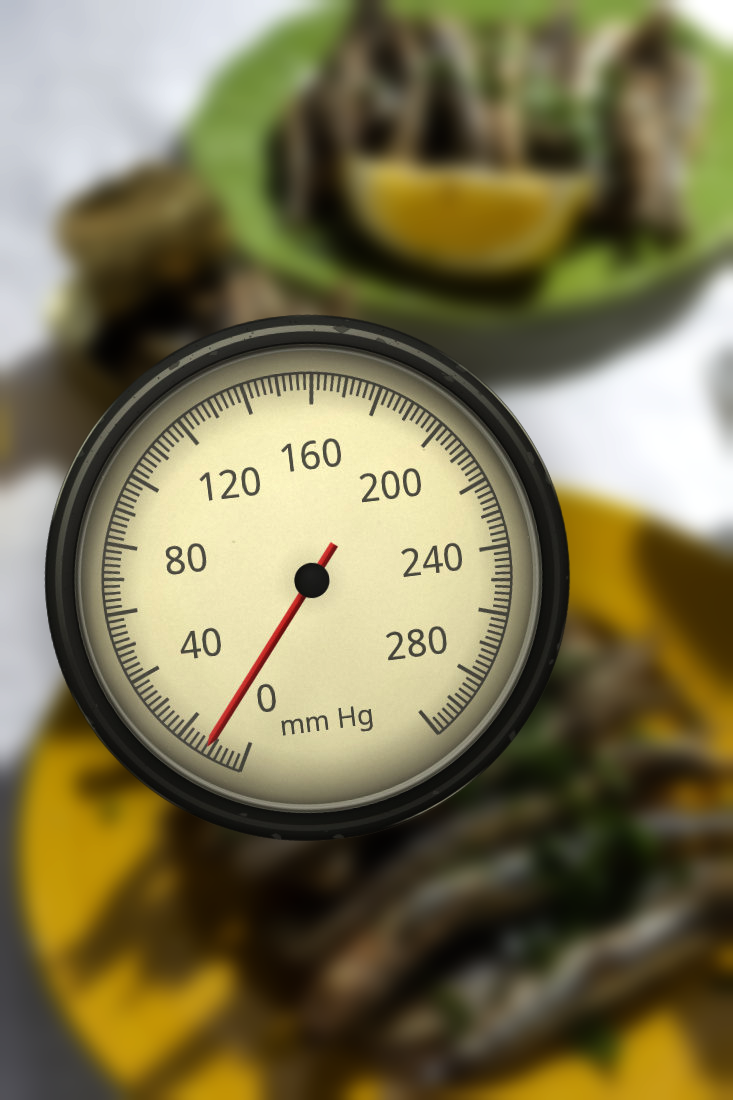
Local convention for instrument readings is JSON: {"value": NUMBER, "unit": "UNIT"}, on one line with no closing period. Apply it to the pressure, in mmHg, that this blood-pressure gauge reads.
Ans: {"value": 12, "unit": "mmHg"}
